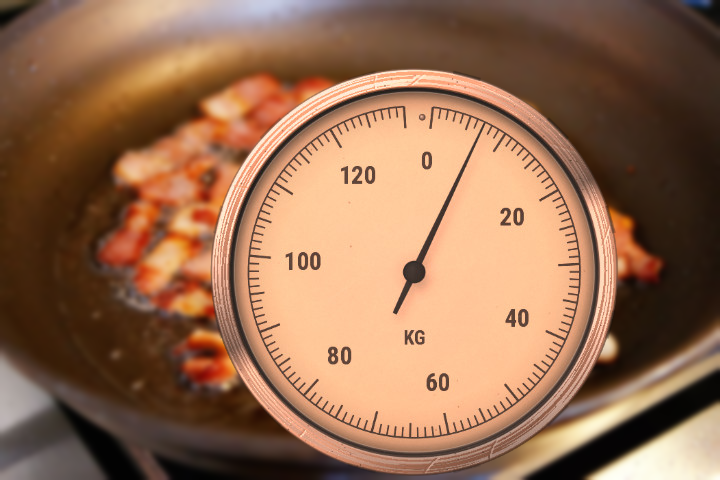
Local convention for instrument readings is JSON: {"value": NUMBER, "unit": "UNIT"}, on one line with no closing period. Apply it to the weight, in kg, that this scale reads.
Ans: {"value": 7, "unit": "kg"}
